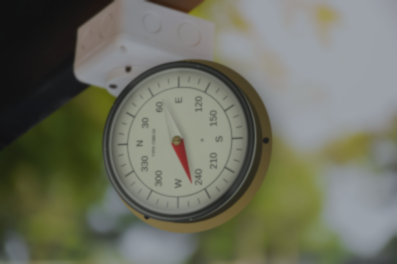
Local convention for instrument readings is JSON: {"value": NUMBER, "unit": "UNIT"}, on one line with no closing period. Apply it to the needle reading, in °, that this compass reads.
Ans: {"value": 250, "unit": "°"}
